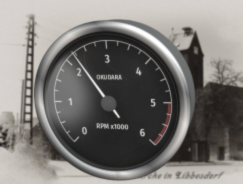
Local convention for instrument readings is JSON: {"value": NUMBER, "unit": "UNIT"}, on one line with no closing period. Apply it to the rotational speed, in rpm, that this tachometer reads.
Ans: {"value": 2250, "unit": "rpm"}
